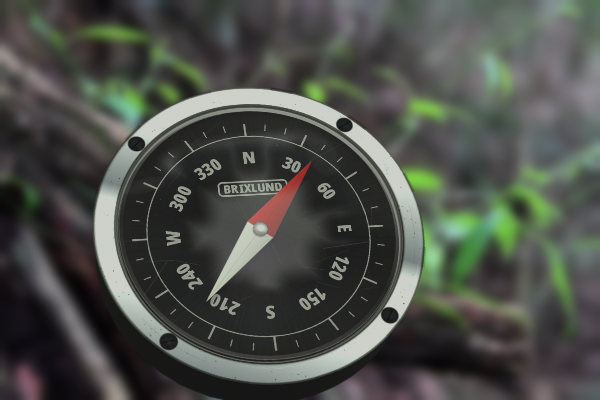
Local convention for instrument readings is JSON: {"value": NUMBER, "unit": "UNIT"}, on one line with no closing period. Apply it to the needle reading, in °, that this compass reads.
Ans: {"value": 40, "unit": "°"}
